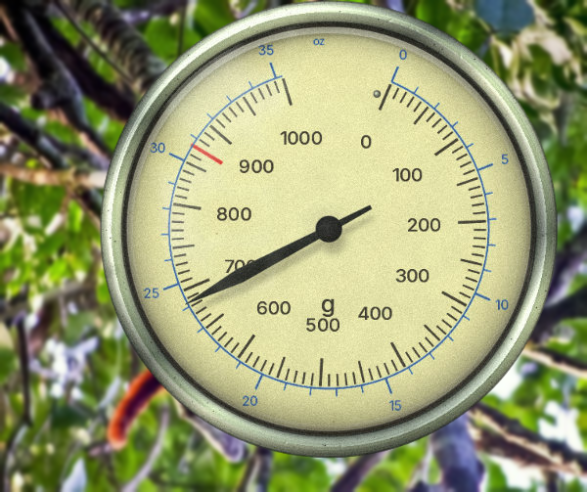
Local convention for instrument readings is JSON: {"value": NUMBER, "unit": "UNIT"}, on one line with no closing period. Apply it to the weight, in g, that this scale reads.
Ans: {"value": 685, "unit": "g"}
